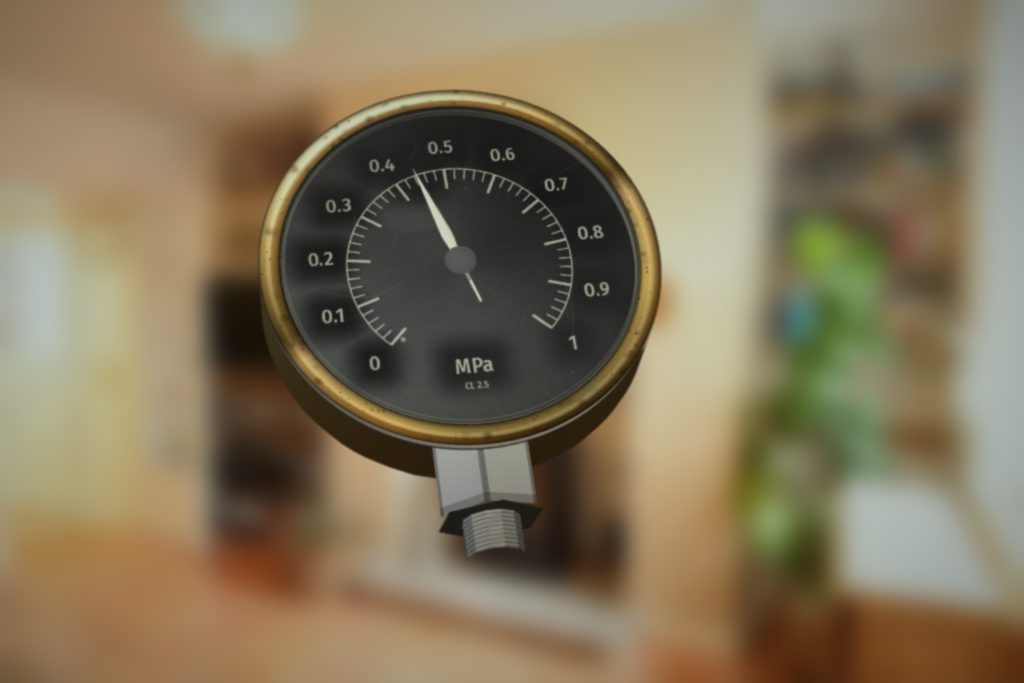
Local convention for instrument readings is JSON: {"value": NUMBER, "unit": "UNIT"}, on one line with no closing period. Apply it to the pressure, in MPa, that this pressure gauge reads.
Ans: {"value": 0.44, "unit": "MPa"}
